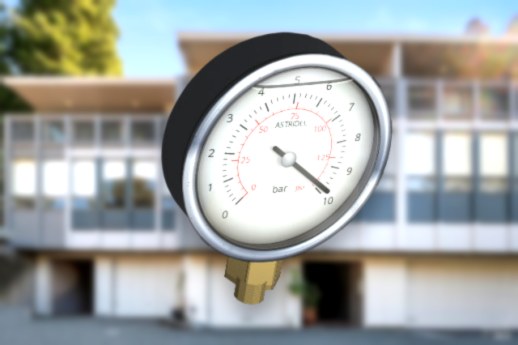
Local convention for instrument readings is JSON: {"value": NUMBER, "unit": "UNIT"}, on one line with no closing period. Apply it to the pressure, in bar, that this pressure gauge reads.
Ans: {"value": 9.8, "unit": "bar"}
